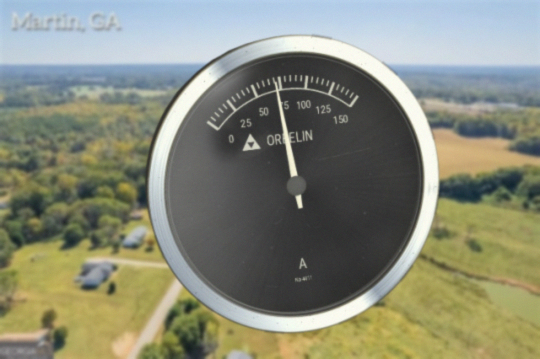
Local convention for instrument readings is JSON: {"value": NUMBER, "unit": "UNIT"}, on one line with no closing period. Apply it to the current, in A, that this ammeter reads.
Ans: {"value": 70, "unit": "A"}
